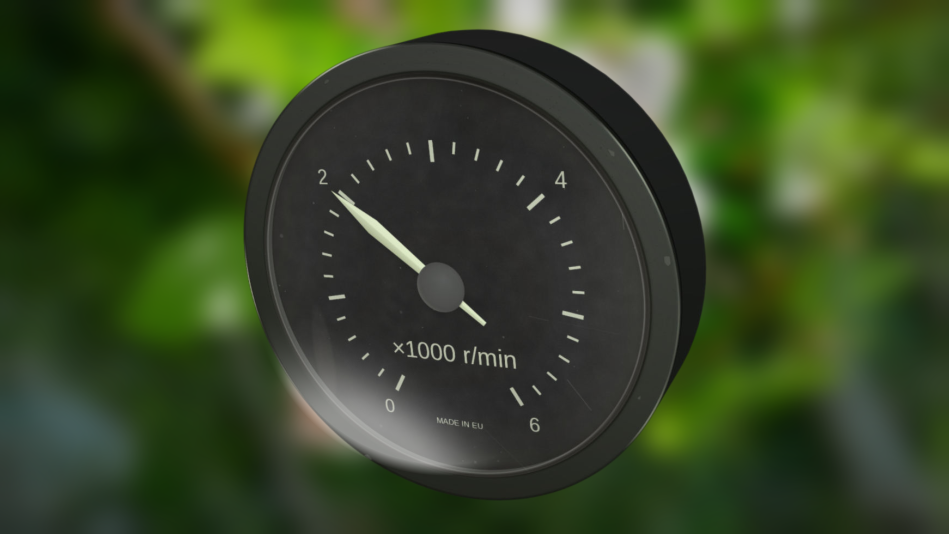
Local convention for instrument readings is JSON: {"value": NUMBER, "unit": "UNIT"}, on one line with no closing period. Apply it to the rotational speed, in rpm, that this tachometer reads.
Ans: {"value": 2000, "unit": "rpm"}
